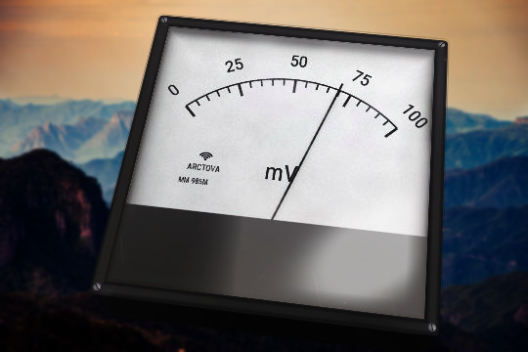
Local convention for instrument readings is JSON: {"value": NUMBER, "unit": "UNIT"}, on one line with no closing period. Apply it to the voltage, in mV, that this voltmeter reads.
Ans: {"value": 70, "unit": "mV"}
